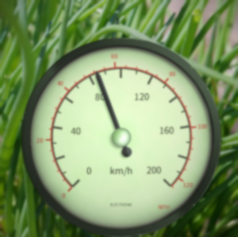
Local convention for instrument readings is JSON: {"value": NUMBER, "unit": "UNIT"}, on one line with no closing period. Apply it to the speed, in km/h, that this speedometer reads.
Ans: {"value": 85, "unit": "km/h"}
